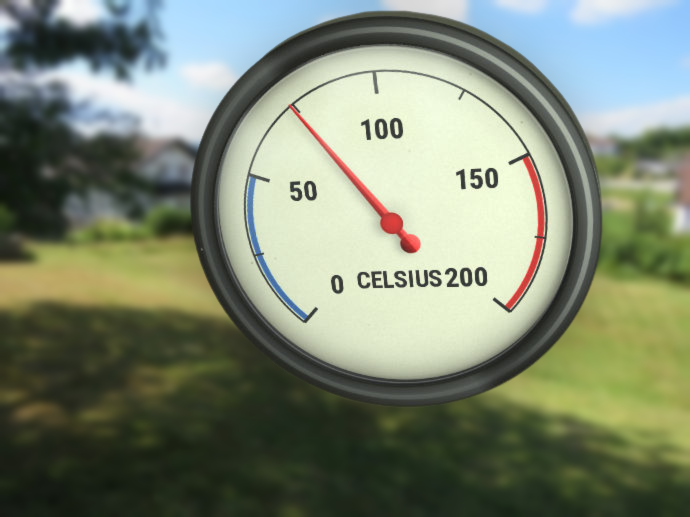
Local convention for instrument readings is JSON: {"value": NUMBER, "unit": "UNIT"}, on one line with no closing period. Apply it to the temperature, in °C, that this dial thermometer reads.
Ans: {"value": 75, "unit": "°C"}
